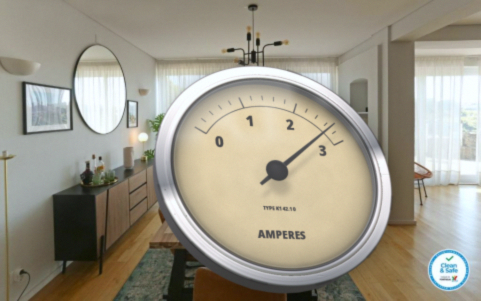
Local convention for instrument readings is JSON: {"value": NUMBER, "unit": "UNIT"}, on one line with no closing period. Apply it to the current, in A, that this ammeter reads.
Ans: {"value": 2.7, "unit": "A"}
